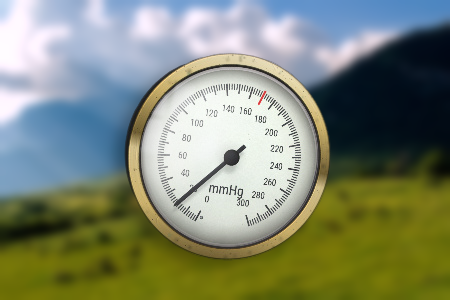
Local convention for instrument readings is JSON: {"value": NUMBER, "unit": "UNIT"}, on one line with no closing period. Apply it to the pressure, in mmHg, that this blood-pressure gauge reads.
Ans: {"value": 20, "unit": "mmHg"}
